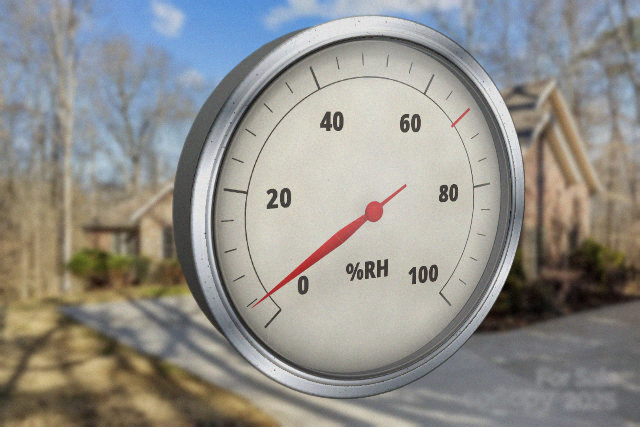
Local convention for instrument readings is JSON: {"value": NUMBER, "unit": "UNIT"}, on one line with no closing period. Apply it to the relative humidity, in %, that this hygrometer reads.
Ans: {"value": 4, "unit": "%"}
